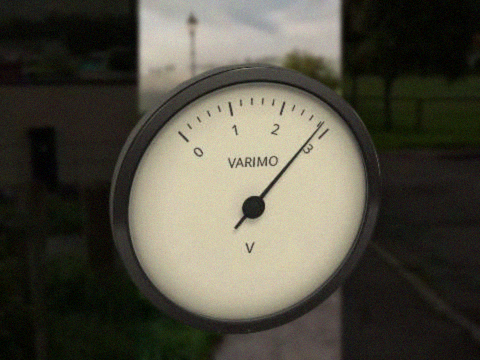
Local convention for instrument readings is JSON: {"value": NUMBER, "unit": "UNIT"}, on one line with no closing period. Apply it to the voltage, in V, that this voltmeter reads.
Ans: {"value": 2.8, "unit": "V"}
